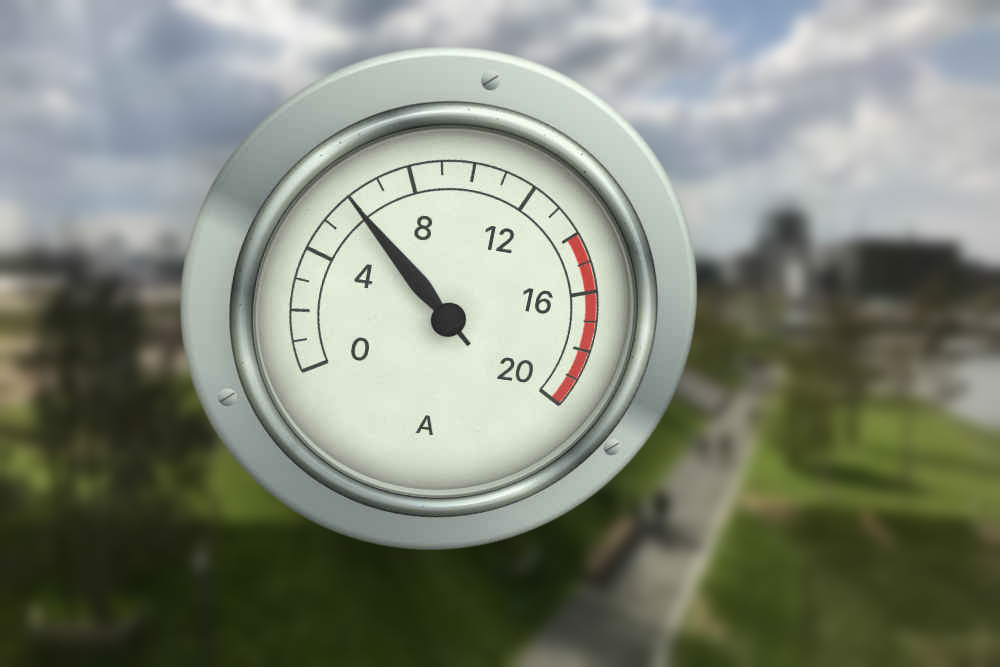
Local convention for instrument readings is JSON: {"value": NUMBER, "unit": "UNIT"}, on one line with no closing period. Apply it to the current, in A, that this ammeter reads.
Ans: {"value": 6, "unit": "A"}
